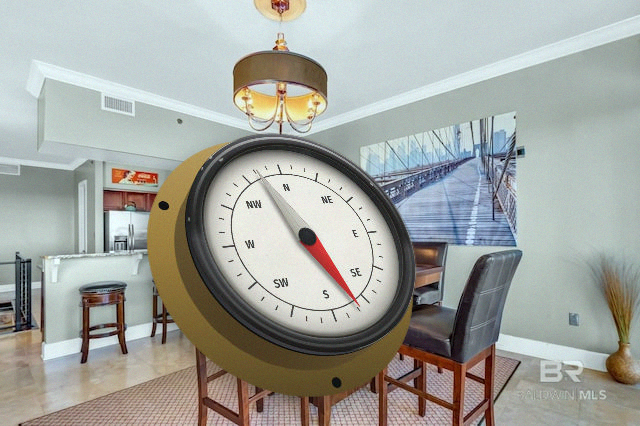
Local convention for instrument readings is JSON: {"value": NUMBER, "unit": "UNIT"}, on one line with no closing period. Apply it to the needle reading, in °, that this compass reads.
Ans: {"value": 160, "unit": "°"}
